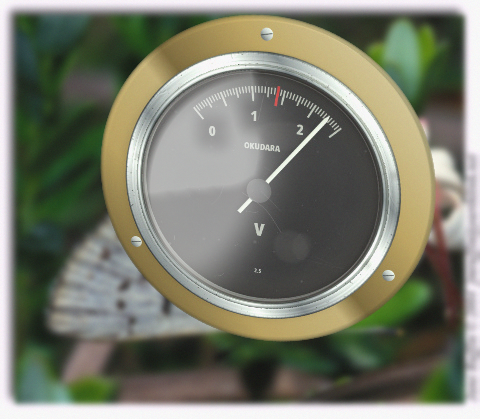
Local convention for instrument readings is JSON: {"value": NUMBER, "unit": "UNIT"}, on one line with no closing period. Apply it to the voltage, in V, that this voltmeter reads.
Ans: {"value": 2.25, "unit": "V"}
